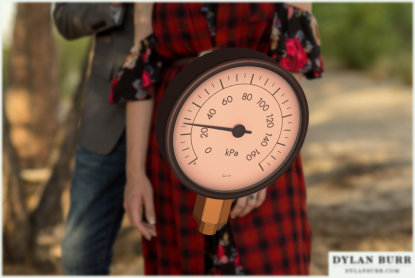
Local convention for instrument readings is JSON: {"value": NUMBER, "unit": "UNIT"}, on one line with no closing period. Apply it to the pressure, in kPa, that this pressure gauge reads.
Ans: {"value": 27.5, "unit": "kPa"}
